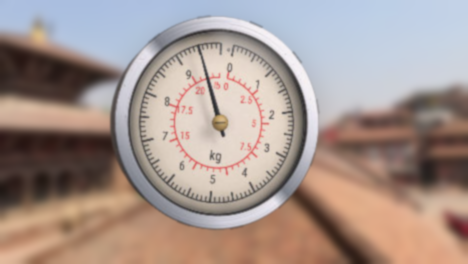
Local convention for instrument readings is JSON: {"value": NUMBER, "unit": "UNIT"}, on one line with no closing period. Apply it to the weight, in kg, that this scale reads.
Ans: {"value": 9.5, "unit": "kg"}
